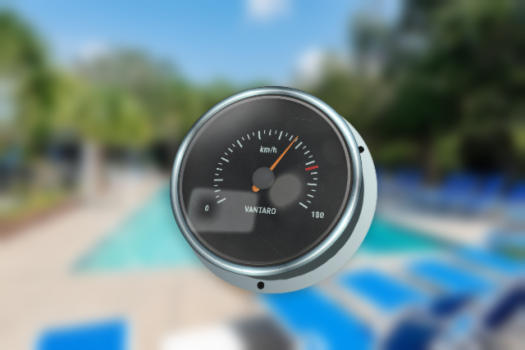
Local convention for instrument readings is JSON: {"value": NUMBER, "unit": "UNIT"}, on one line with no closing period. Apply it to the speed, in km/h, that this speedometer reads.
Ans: {"value": 115, "unit": "km/h"}
